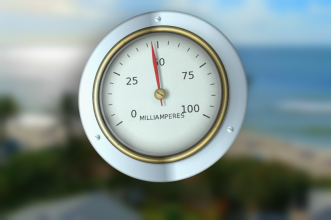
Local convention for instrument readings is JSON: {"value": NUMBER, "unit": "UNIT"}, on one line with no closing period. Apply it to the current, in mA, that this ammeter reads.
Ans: {"value": 47.5, "unit": "mA"}
